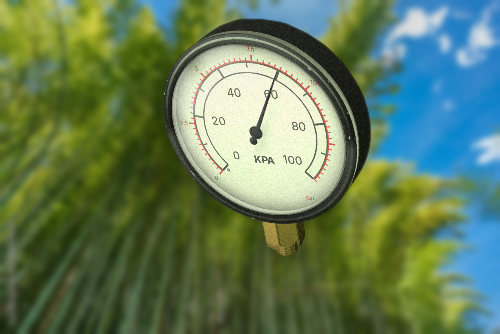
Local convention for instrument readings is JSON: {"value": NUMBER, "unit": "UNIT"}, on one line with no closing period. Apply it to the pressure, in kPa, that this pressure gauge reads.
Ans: {"value": 60, "unit": "kPa"}
